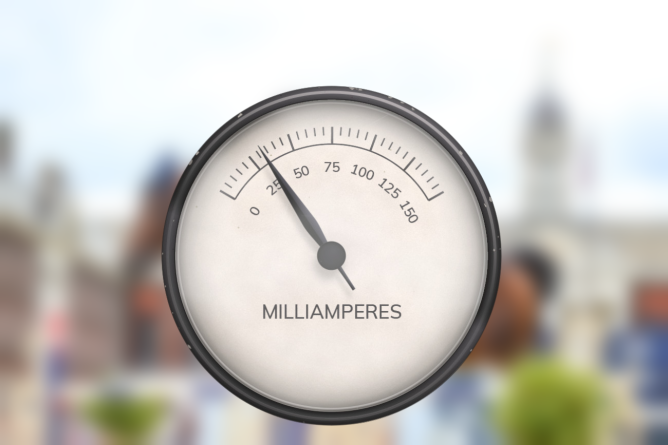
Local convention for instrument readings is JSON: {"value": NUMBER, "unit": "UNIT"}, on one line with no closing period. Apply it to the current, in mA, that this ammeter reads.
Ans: {"value": 32.5, "unit": "mA"}
